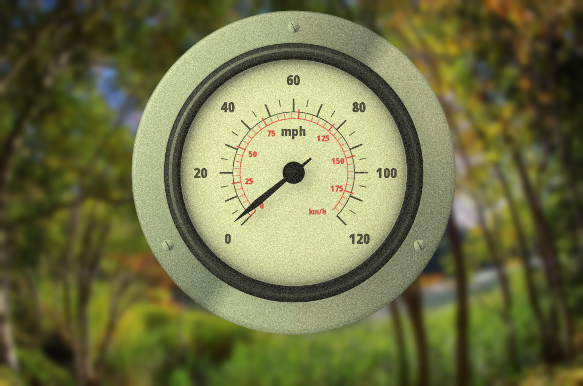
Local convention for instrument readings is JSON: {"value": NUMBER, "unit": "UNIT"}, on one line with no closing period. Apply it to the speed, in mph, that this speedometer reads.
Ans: {"value": 2.5, "unit": "mph"}
